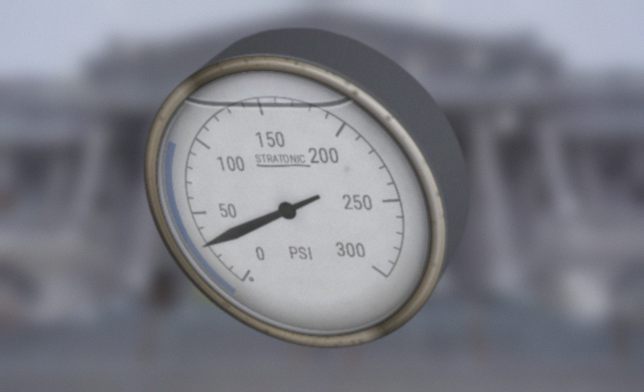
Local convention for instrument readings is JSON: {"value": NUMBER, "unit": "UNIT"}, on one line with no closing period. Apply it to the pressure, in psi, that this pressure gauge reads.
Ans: {"value": 30, "unit": "psi"}
